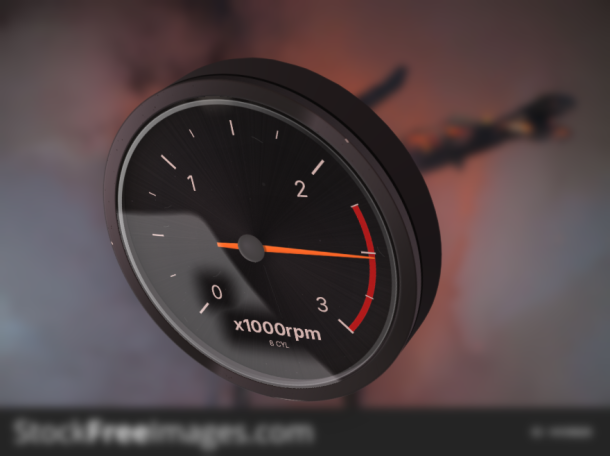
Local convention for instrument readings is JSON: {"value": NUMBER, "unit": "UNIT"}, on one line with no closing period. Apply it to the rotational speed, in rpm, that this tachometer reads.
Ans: {"value": 2500, "unit": "rpm"}
